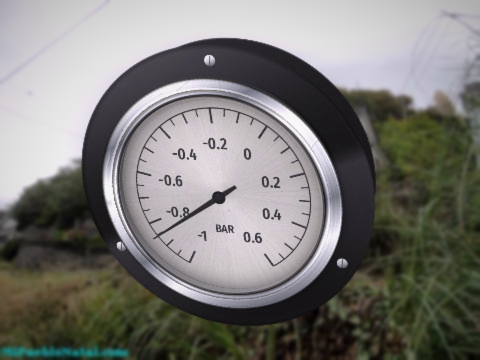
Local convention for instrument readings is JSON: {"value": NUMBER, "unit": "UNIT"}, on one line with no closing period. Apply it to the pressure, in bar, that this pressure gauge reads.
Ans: {"value": -0.85, "unit": "bar"}
